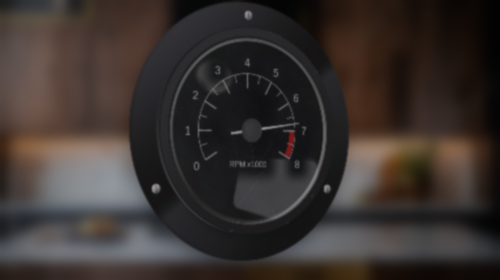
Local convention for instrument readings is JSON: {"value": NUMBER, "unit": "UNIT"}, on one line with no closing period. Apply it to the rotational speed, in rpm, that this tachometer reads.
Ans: {"value": 6750, "unit": "rpm"}
